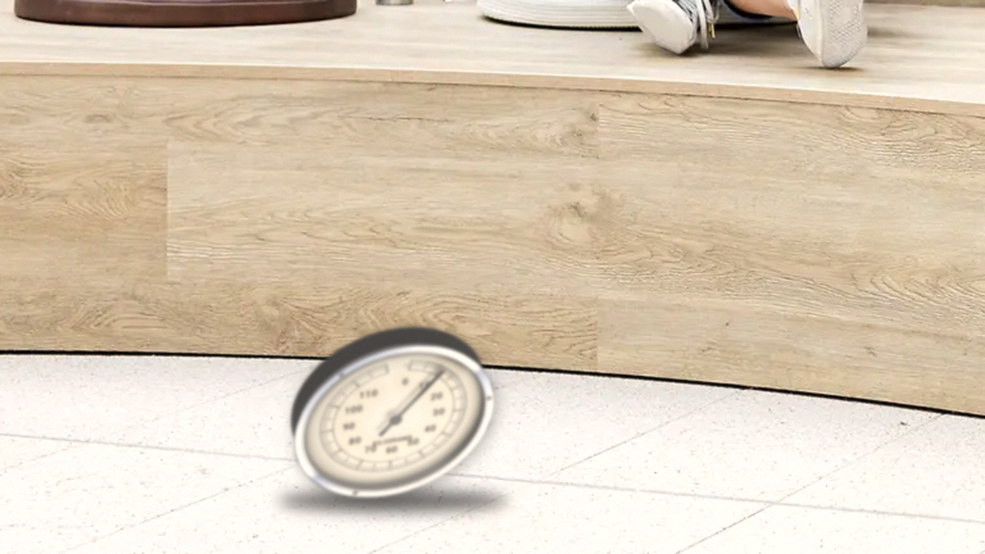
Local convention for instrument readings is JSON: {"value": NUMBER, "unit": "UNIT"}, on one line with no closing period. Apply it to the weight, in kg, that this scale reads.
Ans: {"value": 10, "unit": "kg"}
